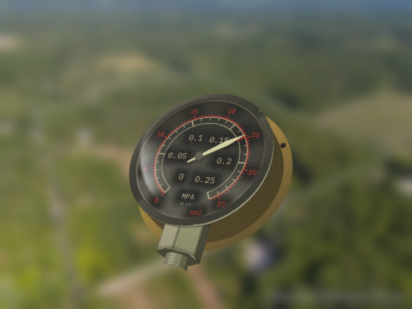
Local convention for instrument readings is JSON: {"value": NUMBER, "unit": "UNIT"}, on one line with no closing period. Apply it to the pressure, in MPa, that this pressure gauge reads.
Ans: {"value": 0.17, "unit": "MPa"}
